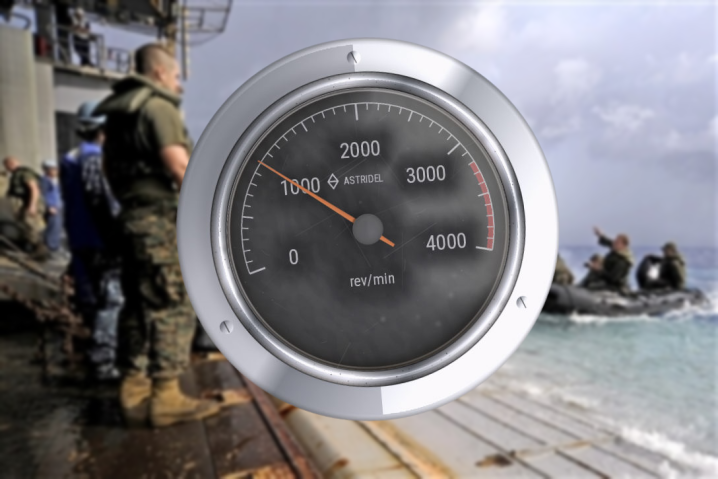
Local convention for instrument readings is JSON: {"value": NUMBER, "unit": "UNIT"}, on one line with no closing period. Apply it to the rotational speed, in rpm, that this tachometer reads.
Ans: {"value": 1000, "unit": "rpm"}
